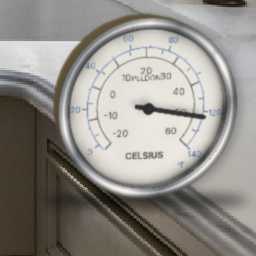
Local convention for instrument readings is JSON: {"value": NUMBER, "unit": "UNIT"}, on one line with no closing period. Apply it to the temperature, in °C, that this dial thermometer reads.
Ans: {"value": 50, "unit": "°C"}
